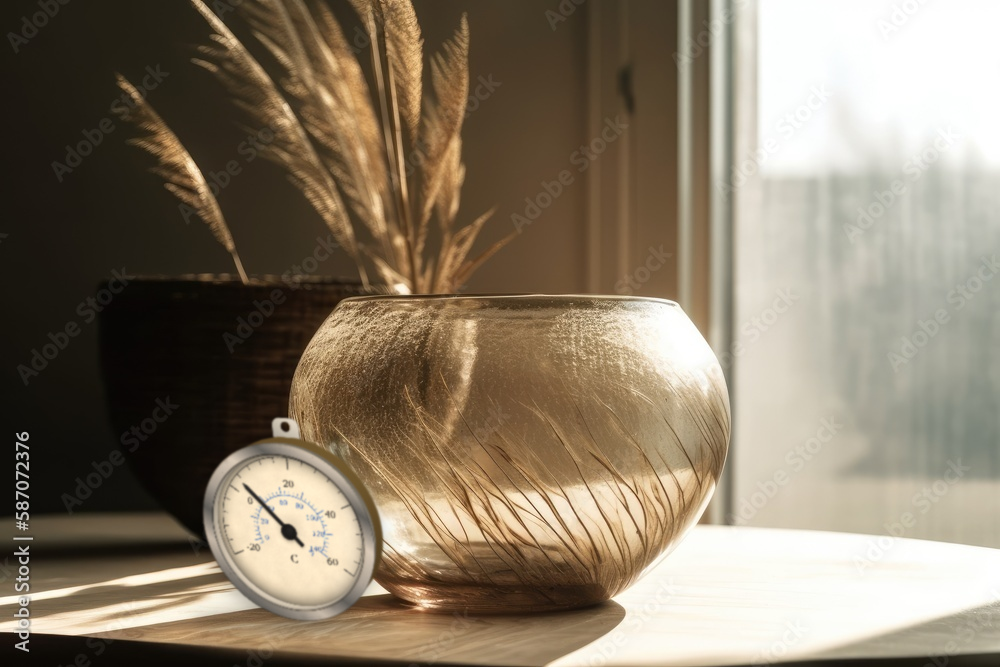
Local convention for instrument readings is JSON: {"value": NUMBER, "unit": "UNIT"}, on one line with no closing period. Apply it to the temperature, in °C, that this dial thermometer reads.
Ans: {"value": 4, "unit": "°C"}
